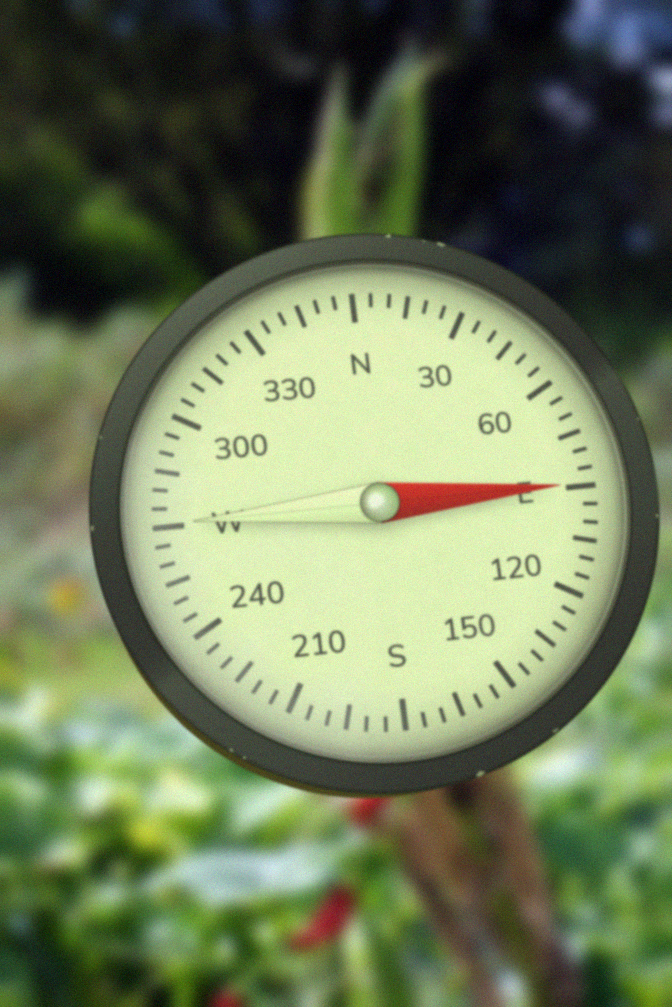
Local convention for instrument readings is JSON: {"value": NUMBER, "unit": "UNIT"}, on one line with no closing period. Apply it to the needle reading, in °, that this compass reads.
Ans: {"value": 90, "unit": "°"}
